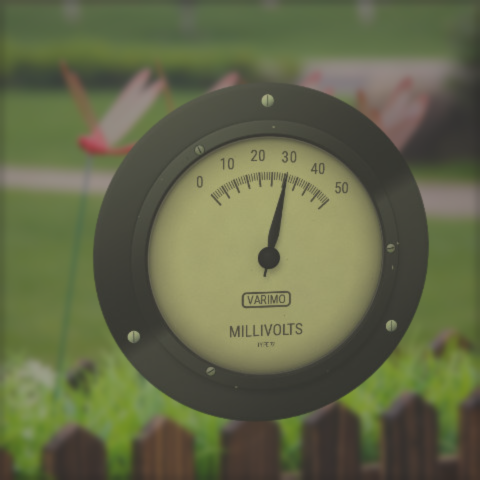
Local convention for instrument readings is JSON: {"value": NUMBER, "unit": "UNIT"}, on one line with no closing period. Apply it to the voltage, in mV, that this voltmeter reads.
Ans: {"value": 30, "unit": "mV"}
